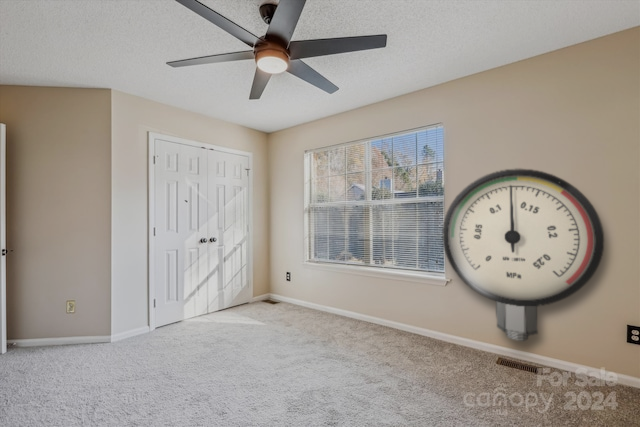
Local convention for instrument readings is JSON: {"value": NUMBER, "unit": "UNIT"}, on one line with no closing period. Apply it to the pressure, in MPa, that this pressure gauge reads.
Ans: {"value": 0.125, "unit": "MPa"}
